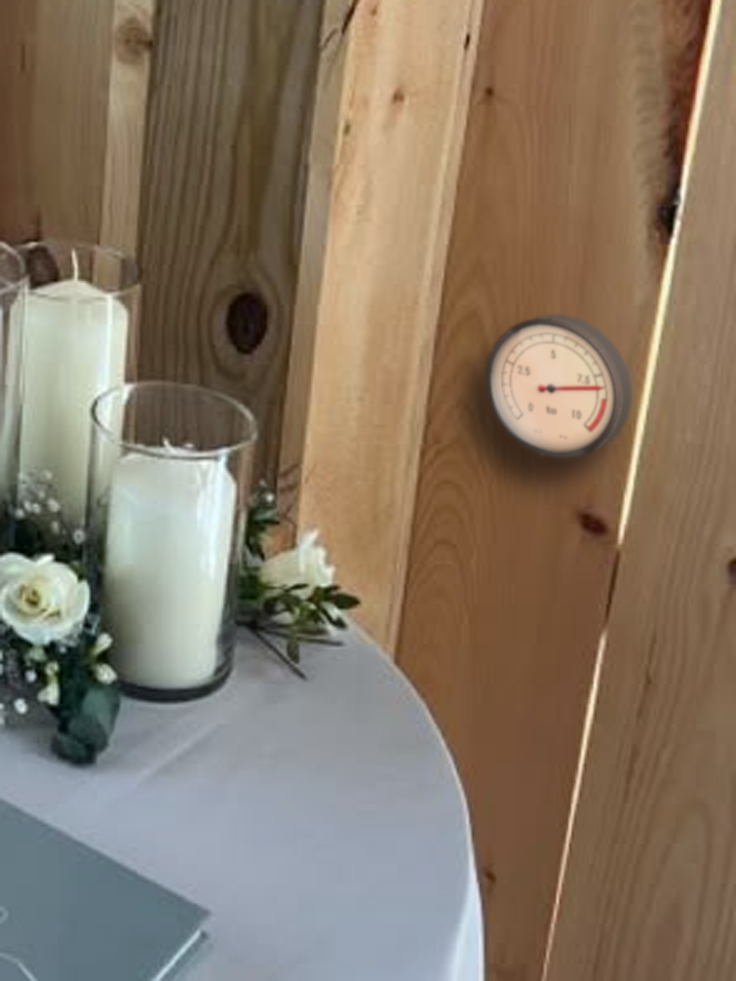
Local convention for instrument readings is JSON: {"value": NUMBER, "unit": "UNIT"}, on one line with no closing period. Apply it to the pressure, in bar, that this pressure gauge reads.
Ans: {"value": 8, "unit": "bar"}
